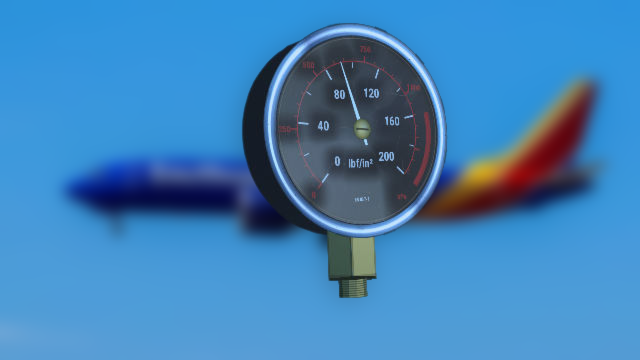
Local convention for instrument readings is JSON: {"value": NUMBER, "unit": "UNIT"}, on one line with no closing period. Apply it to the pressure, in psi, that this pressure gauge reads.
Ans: {"value": 90, "unit": "psi"}
